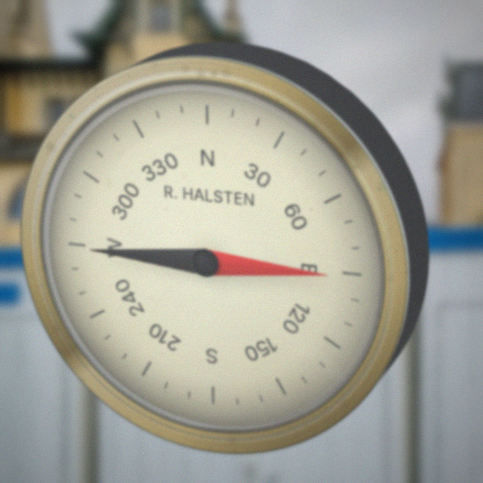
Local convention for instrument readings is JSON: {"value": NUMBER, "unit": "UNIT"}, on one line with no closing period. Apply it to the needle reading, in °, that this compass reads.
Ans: {"value": 90, "unit": "°"}
